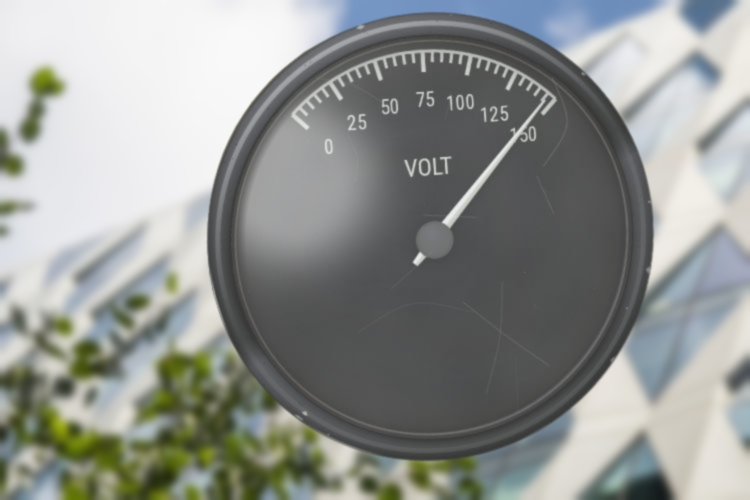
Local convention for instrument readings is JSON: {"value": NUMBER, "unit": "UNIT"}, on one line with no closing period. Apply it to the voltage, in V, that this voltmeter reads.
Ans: {"value": 145, "unit": "V"}
